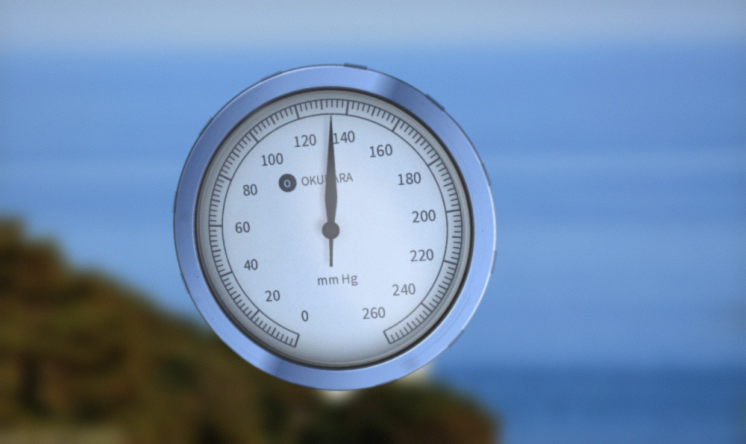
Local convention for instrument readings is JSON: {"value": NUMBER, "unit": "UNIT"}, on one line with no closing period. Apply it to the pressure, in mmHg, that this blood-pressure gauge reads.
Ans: {"value": 134, "unit": "mmHg"}
